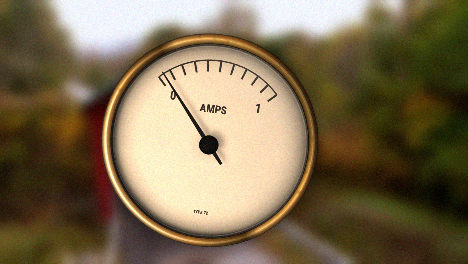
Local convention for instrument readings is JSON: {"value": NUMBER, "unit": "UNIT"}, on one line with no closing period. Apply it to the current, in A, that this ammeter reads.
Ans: {"value": 0.05, "unit": "A"}
